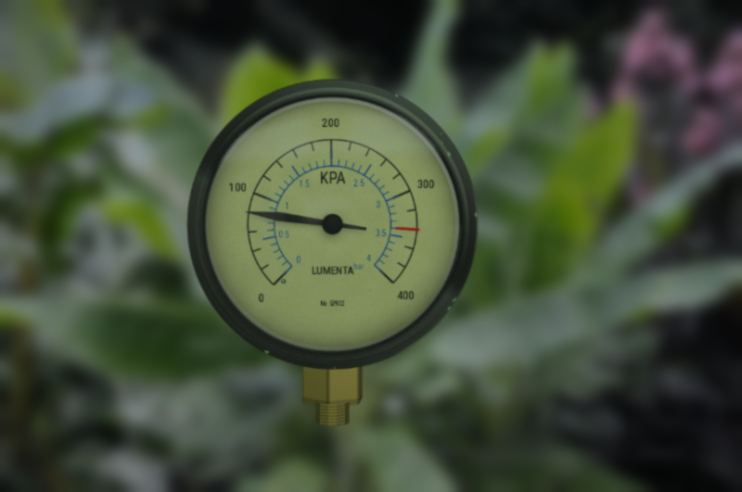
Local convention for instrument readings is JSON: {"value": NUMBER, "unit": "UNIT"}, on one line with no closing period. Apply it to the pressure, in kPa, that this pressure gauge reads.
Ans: {"value": 80, "unit": "kPa"}
